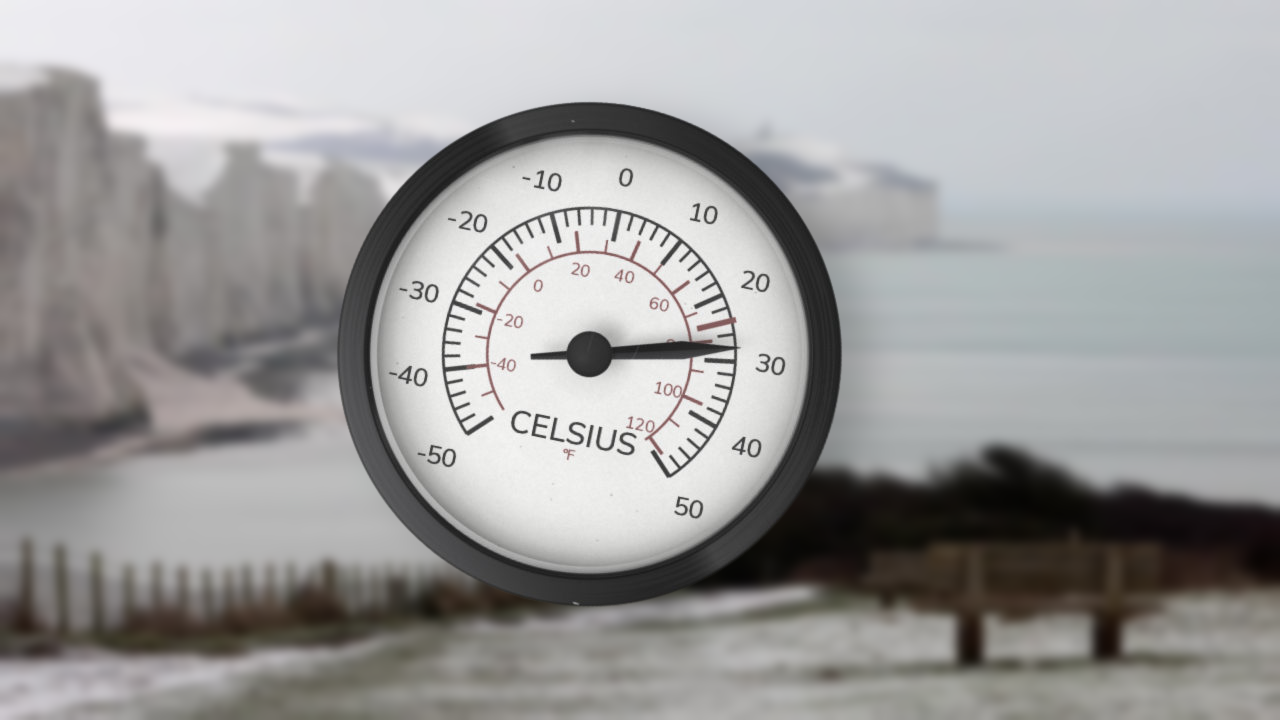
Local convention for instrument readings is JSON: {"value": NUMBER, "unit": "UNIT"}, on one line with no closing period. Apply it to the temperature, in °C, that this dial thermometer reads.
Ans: {"value": 28, "unit": "°C"}
